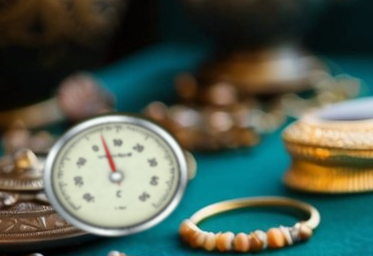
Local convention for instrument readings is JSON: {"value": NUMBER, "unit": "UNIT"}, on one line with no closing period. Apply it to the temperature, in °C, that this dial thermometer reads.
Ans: {"value": 5, "unit": "°C"}
